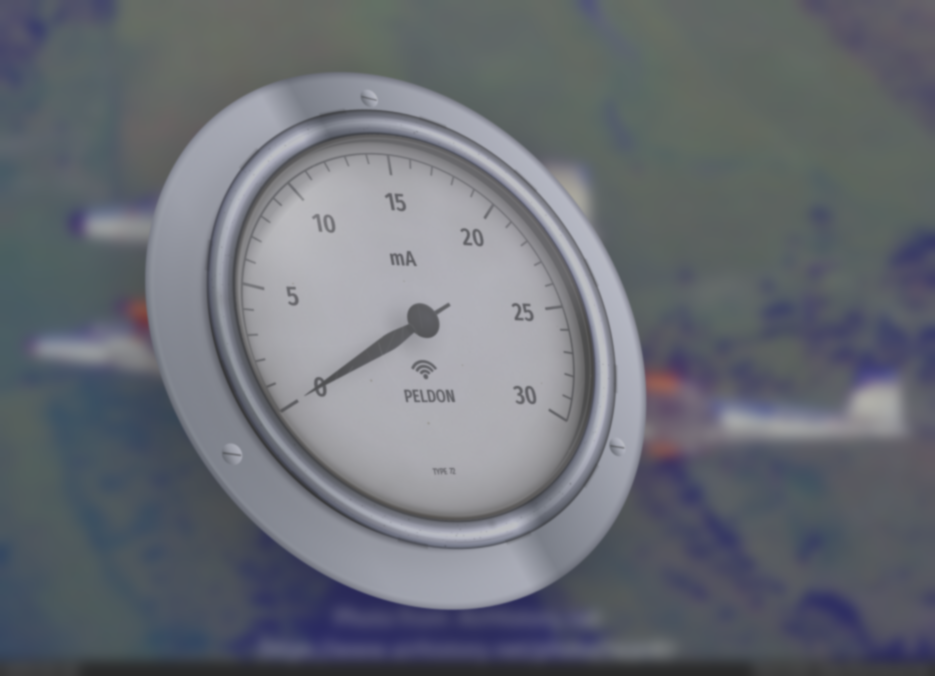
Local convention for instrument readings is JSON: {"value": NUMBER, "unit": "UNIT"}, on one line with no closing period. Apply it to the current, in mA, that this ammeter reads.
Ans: {"value": 0, "unit": "mA"}
